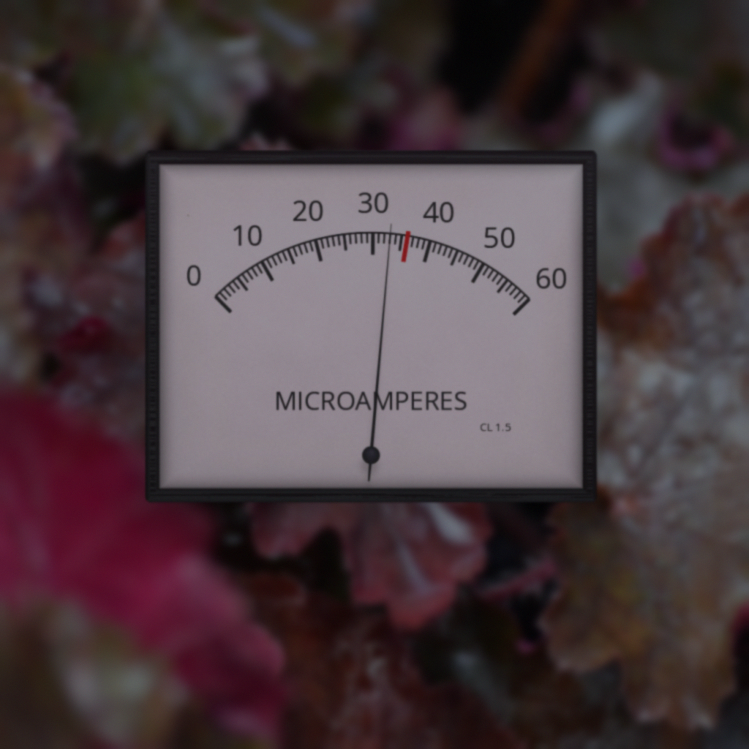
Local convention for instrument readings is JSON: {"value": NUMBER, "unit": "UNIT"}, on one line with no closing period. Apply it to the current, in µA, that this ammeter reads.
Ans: {"value": 33, "unit": "µA"}
